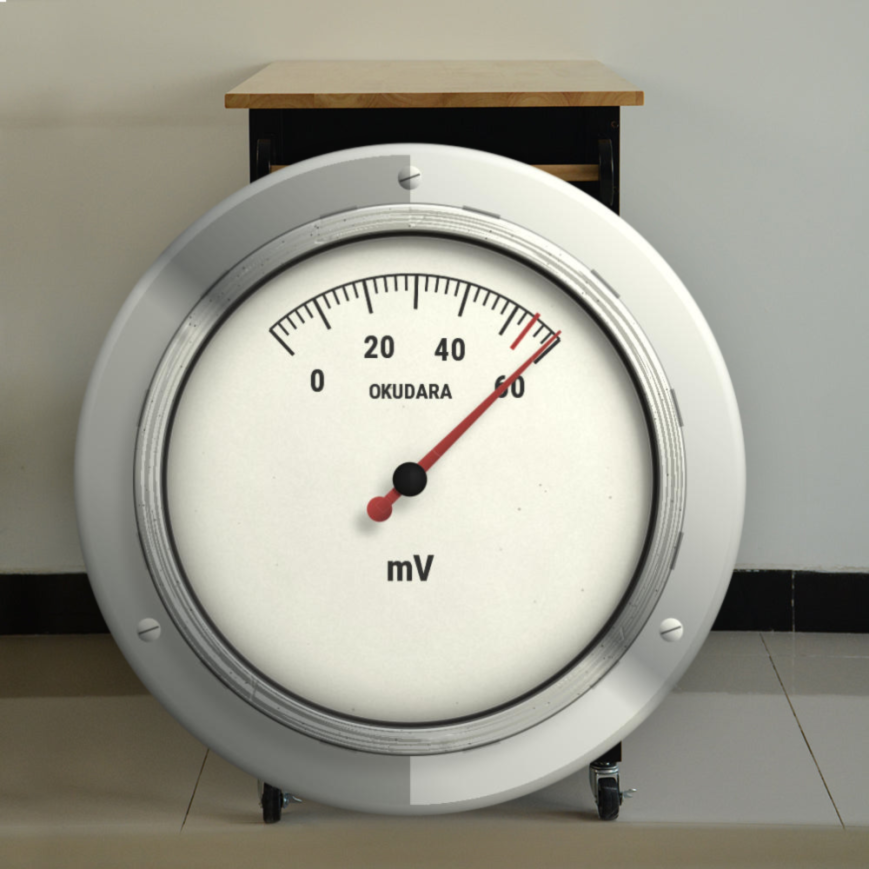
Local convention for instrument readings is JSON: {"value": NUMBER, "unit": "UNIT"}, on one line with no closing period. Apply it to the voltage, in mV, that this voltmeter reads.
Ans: {"value": 59, "unit": "mV"}
